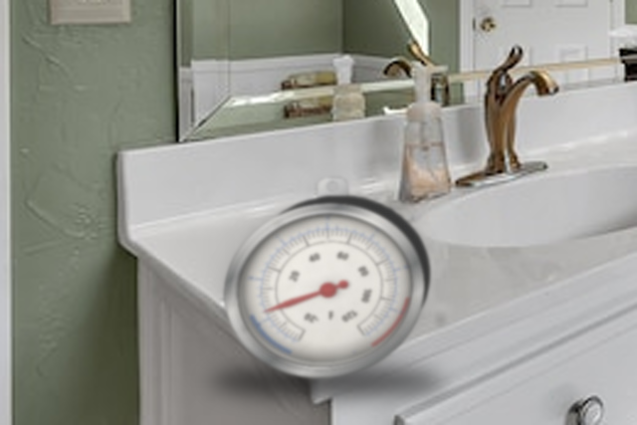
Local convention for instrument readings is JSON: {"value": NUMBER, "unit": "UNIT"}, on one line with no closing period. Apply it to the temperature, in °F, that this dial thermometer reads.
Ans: {"value": 0, "unit": "°F"}
